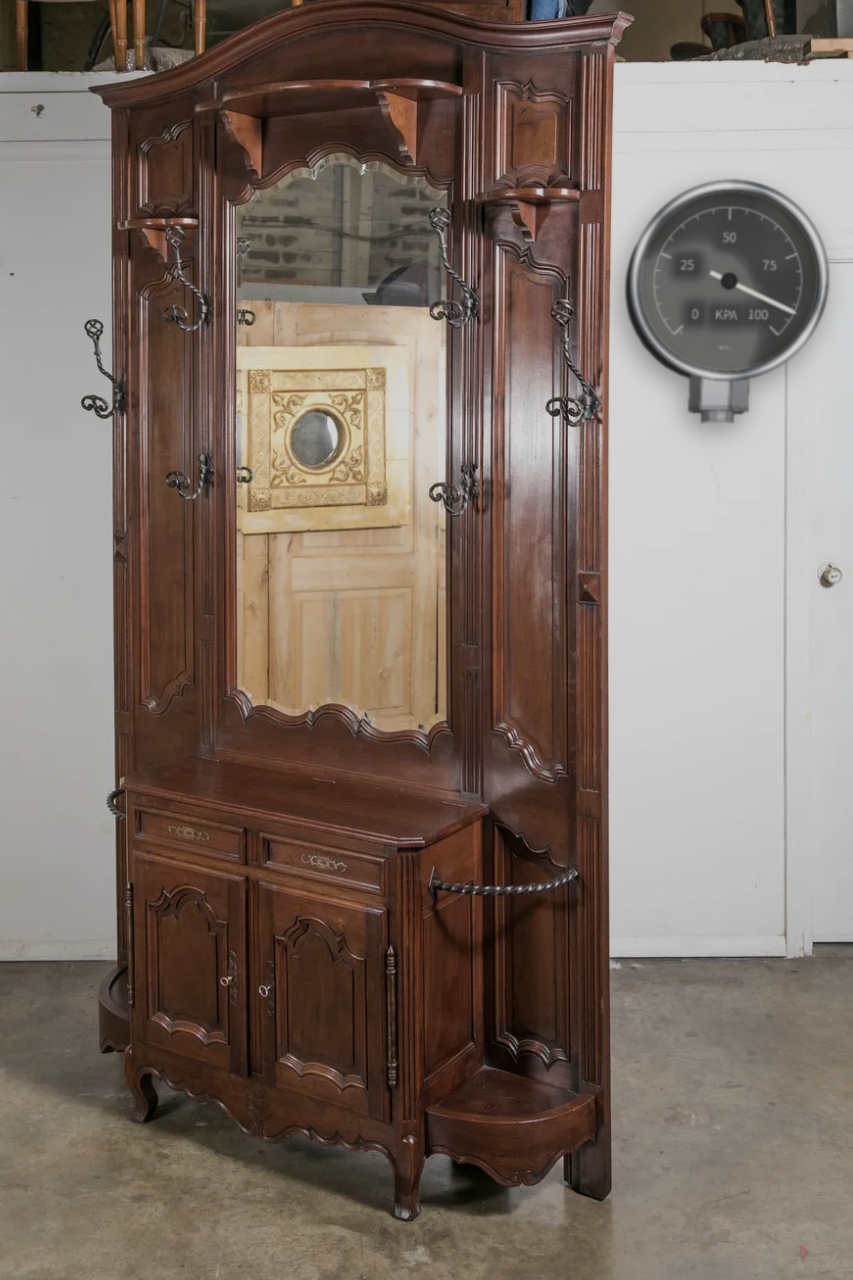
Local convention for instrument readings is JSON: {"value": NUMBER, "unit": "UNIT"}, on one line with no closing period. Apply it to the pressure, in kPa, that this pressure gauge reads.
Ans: {"value": 92.5, "unit": "kPa"}
